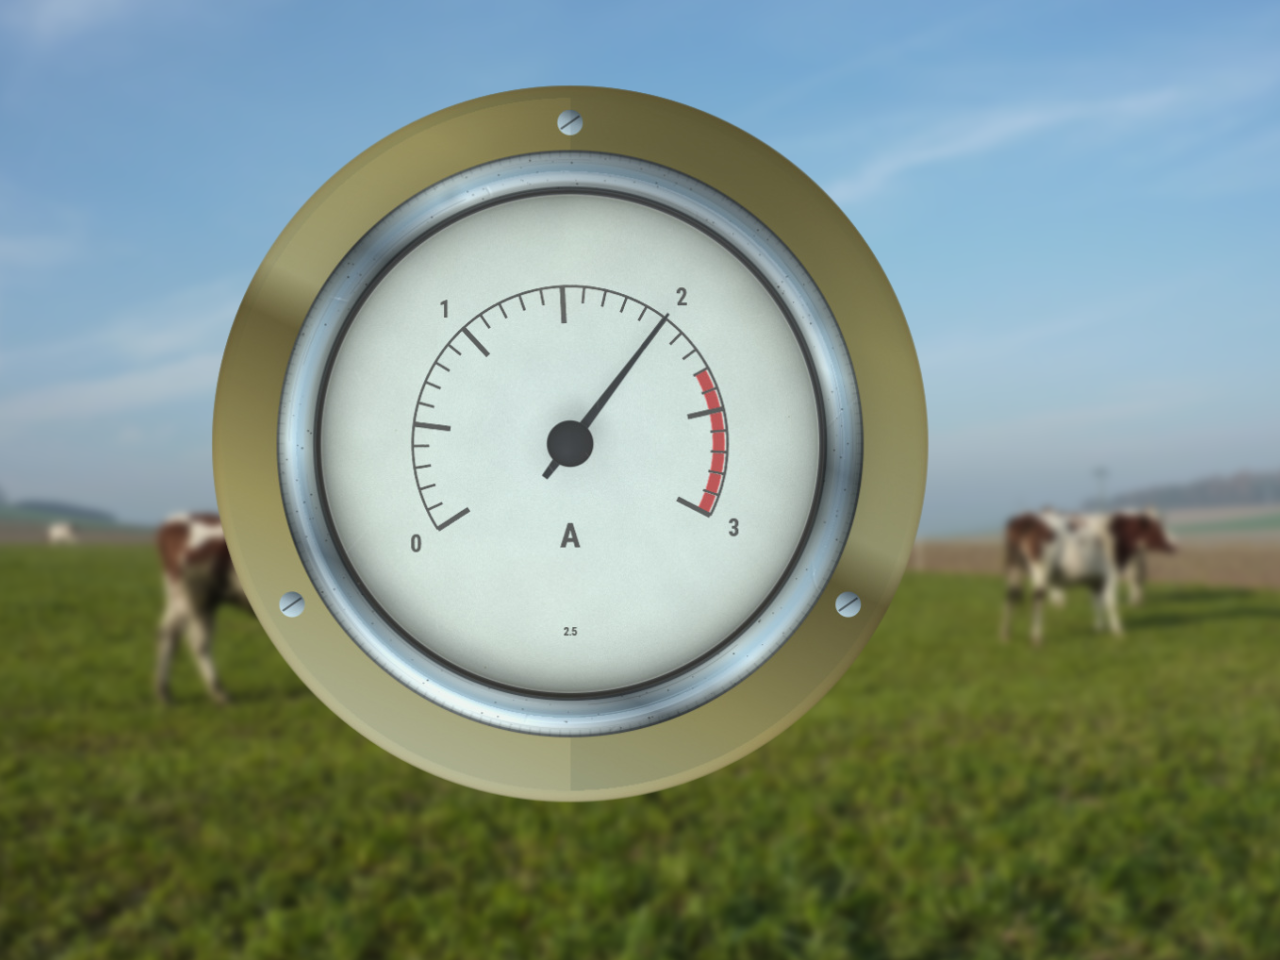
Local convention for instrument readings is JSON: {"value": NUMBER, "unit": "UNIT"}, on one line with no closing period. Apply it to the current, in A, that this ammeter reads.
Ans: {"value": 2, "unit": "A"}
